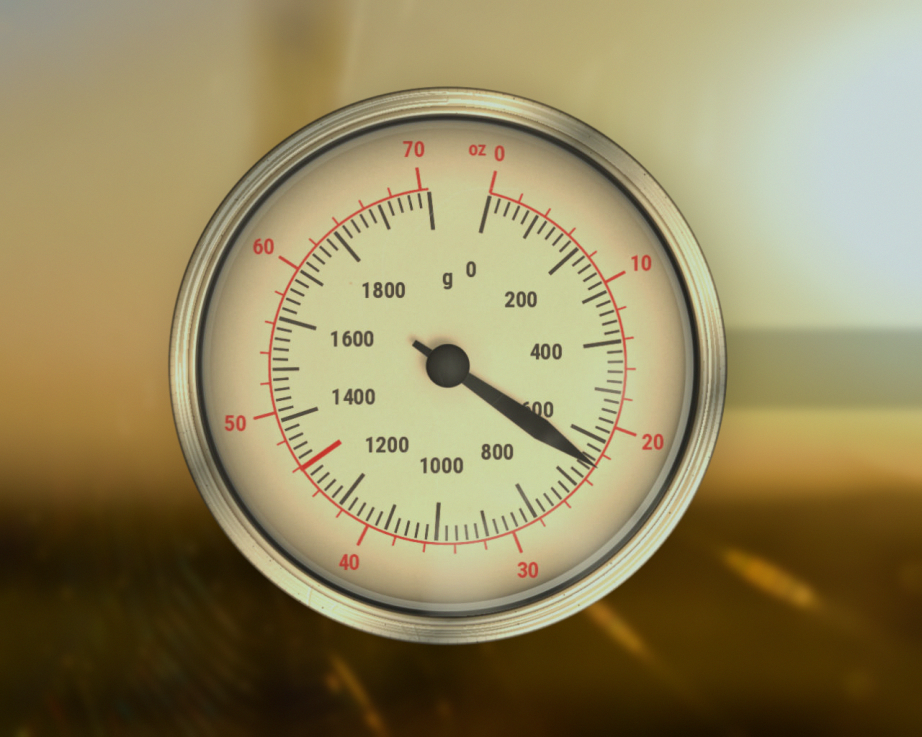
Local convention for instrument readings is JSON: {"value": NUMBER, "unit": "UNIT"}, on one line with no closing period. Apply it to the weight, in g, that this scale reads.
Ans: {"value": 650, "unit": "g"}
